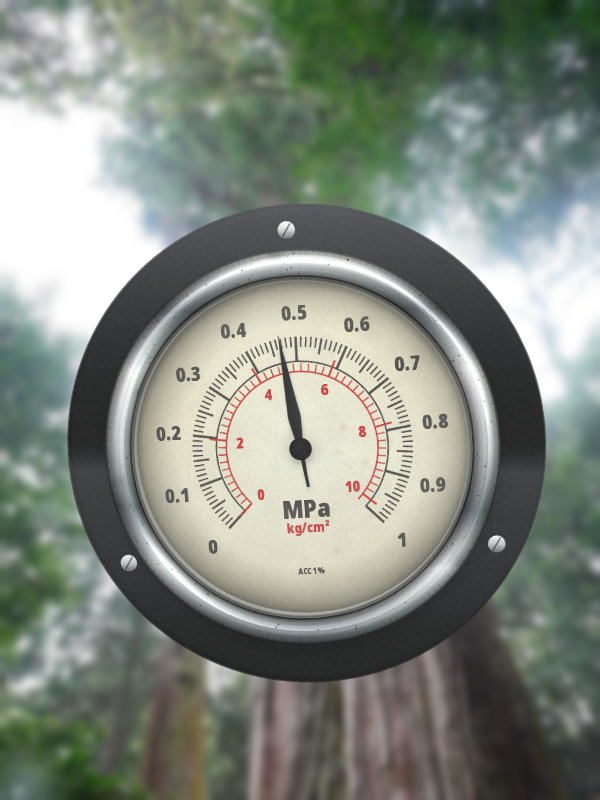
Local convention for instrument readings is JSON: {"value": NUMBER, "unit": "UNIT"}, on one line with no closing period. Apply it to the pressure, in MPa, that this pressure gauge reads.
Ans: {"value": 0.47, "unit": "MPa"}
